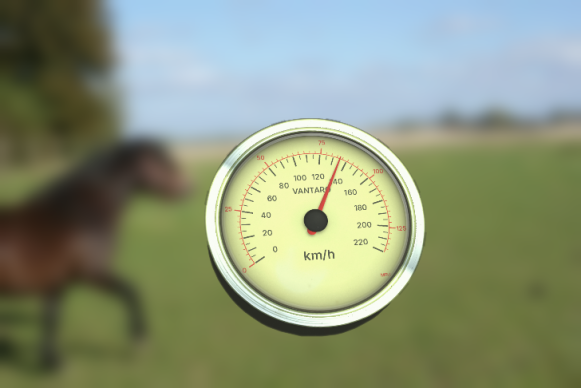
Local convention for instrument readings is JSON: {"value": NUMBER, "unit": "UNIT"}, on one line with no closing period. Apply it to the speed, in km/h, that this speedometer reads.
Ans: {"value": 135, "unit": "km/h"}
